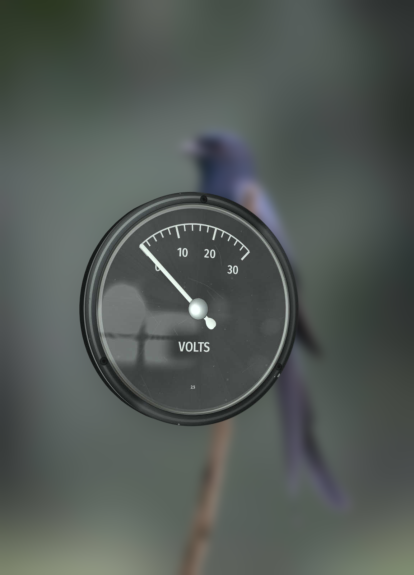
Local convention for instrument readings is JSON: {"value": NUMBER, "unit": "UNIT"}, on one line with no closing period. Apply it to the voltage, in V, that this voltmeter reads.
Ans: {"value": 0, "unit": "V"}
